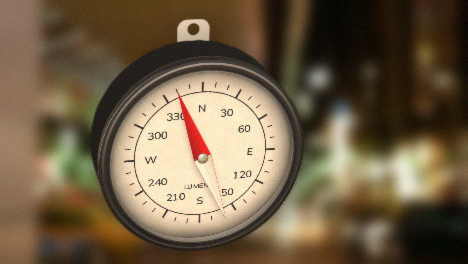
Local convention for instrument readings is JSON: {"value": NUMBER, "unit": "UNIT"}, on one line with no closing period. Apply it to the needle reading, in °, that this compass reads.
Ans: {"value": 340, "unit": "°"}
